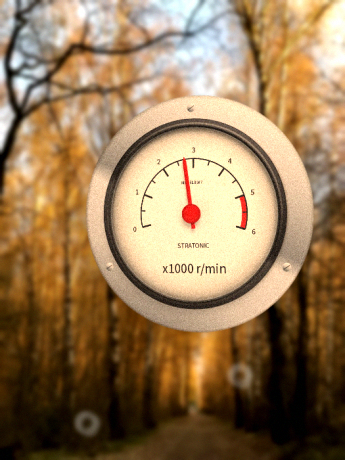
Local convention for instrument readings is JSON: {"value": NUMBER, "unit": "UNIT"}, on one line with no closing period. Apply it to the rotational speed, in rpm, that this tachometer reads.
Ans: {"value": 2750, "unit": "rpm"}
